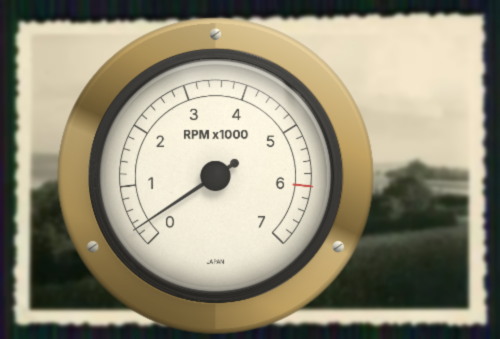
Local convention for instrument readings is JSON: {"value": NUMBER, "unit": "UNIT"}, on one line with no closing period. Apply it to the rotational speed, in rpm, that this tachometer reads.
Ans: {"value": 300, "unit": "rpm"}
